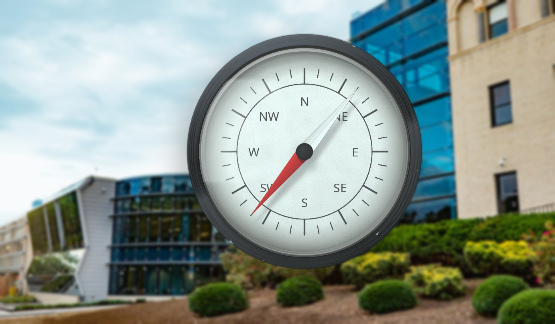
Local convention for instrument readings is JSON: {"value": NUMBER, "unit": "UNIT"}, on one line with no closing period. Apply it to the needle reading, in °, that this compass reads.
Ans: {"value": 220, "unit": "°"}
